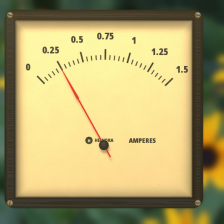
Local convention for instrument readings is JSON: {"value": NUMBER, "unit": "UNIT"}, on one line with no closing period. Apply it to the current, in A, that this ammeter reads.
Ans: {"value": 0.25, "unit": "A"}
